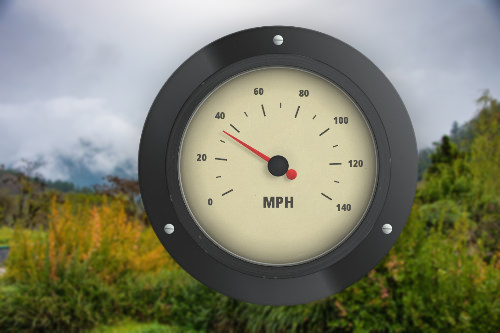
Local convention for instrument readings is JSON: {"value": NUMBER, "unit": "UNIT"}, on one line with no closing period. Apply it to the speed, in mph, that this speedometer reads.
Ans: {"value": 35, "unit": "mph"}
